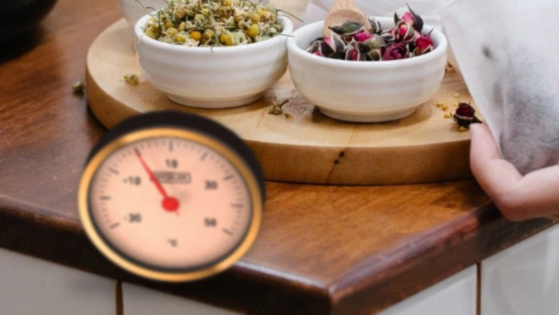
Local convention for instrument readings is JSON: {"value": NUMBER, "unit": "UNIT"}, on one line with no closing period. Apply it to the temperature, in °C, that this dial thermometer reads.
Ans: {"value": 0, "unit": "°C"}
